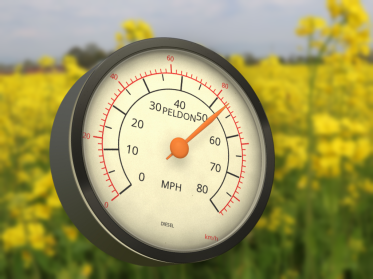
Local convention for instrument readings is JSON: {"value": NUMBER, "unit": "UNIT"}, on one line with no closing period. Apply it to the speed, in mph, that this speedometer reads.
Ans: {"value": 52.5, "unit": "mph"}
